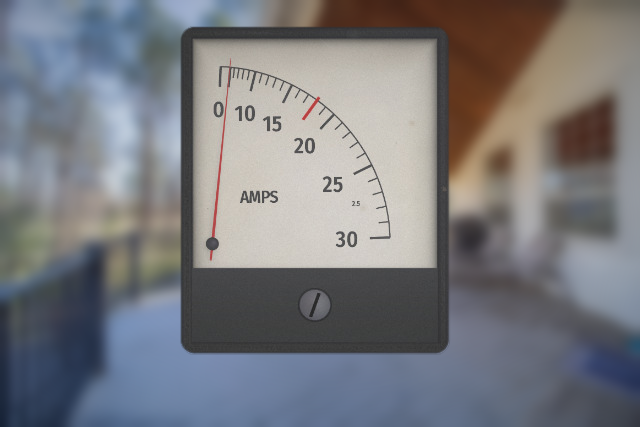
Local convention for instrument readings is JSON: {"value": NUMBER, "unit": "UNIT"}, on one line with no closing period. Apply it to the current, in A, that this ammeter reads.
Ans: {"value": 5, "unit": "A"}
